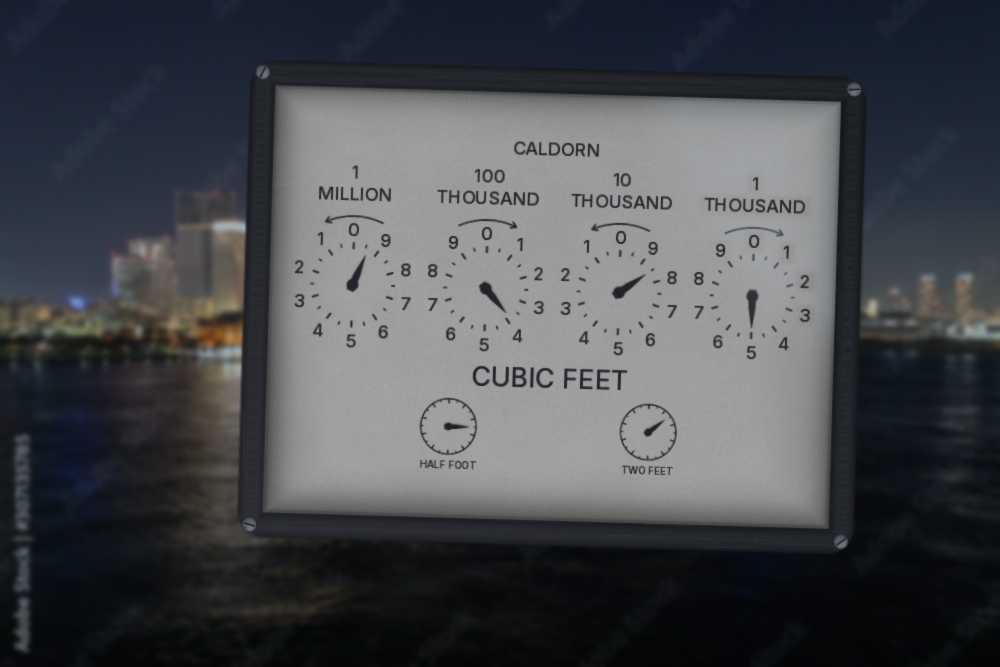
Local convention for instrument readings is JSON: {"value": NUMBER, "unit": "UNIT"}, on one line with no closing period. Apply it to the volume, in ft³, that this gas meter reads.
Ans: {"value": 938500, "unit": "ft³"}
